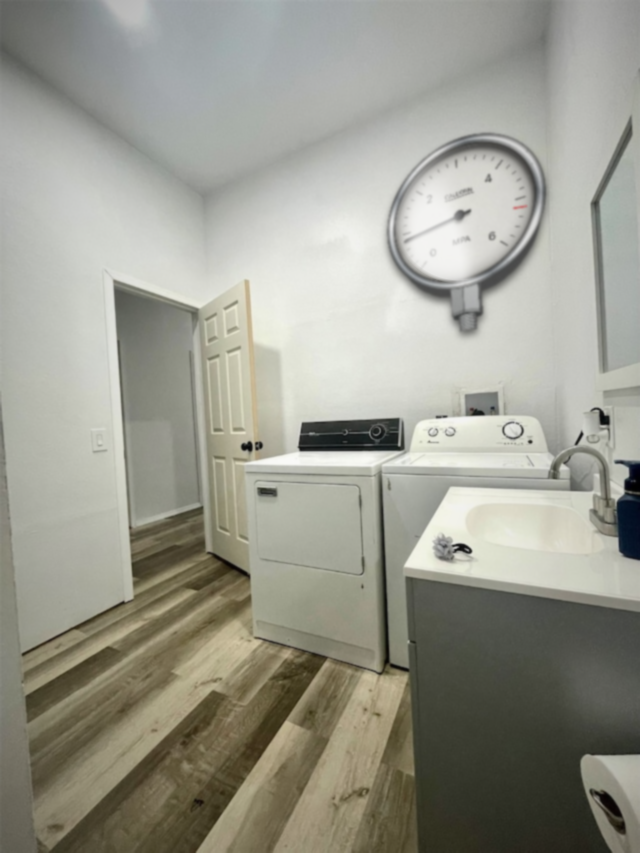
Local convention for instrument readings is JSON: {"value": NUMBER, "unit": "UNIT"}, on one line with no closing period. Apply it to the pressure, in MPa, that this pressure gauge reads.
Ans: {"value": 0.8, "unit": "MPa"}
